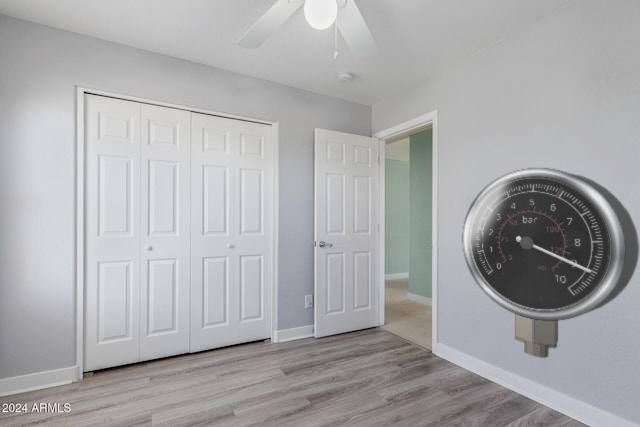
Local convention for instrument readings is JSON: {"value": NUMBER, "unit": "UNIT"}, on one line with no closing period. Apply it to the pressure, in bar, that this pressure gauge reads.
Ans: {"value": 9, "unit": "bar"}
